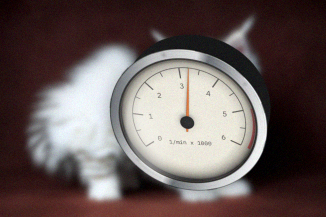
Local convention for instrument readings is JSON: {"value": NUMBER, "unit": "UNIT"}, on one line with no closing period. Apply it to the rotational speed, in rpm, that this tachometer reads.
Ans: {"value": 3250, "unit": "rpm"}
